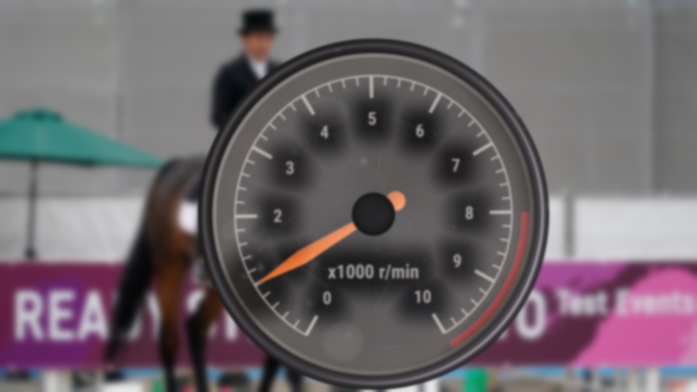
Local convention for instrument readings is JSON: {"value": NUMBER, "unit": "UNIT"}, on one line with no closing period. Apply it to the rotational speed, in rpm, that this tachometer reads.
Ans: {"value": 1000, "unit": "rpm"}
